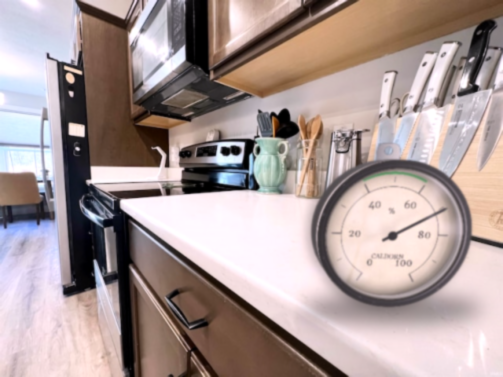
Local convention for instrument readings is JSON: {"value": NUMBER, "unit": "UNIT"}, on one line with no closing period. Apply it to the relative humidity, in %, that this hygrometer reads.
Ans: {"value": 70, "unit": "%"}
